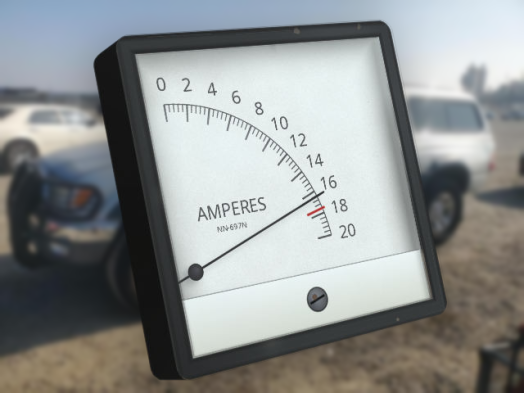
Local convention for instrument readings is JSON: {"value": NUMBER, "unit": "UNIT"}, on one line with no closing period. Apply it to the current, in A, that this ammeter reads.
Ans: {"value": 16.4, "unit": "A"}
